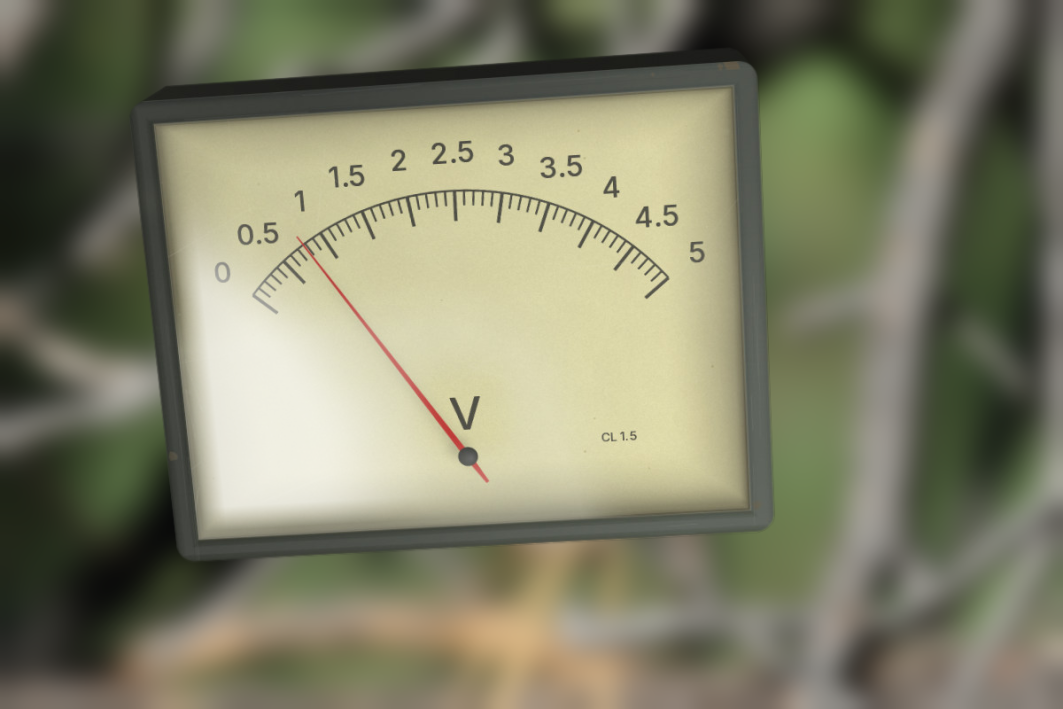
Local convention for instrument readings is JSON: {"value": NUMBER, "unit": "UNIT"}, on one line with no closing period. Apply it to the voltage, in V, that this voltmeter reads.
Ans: {"value": 0.8, "unit": "V"}
